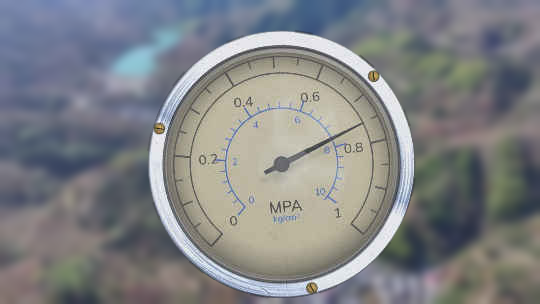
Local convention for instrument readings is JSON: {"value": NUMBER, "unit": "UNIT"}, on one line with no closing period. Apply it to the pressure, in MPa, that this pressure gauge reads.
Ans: {"value": 0.75, "unit": "MPa"}
